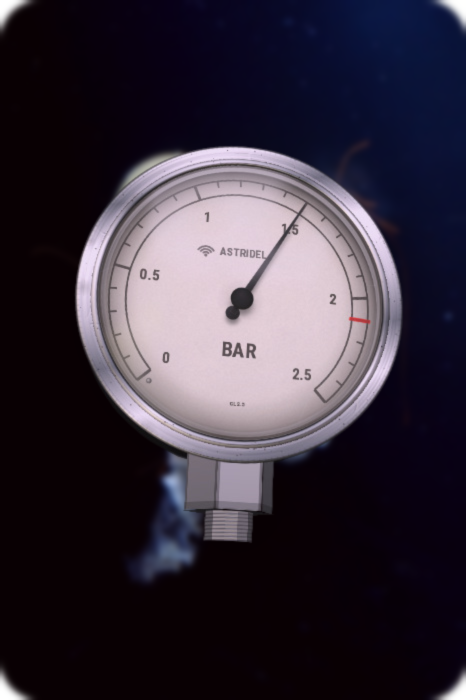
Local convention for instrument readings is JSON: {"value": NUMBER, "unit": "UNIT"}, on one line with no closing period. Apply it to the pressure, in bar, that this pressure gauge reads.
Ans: {"value": 1.5, "unit": "bar"}
